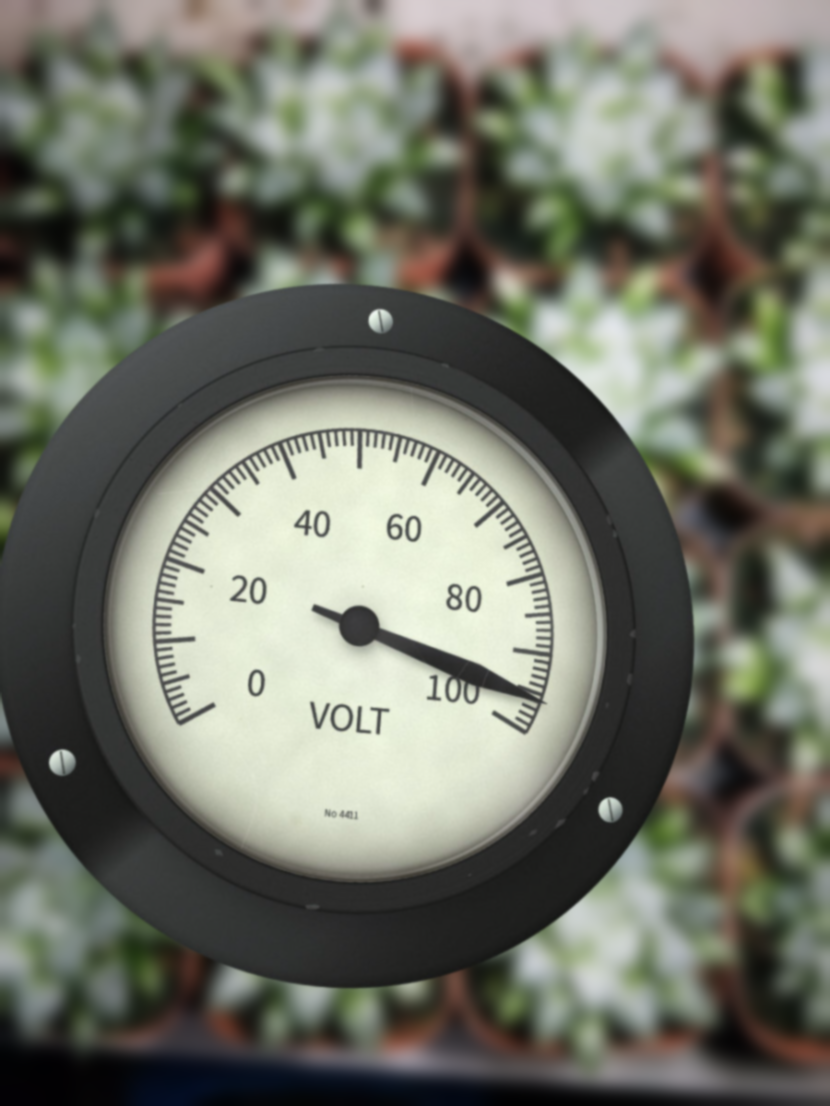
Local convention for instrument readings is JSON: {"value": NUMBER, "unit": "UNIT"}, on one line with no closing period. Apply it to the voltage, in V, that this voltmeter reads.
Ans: {"value": 96, "unit": "V"}
